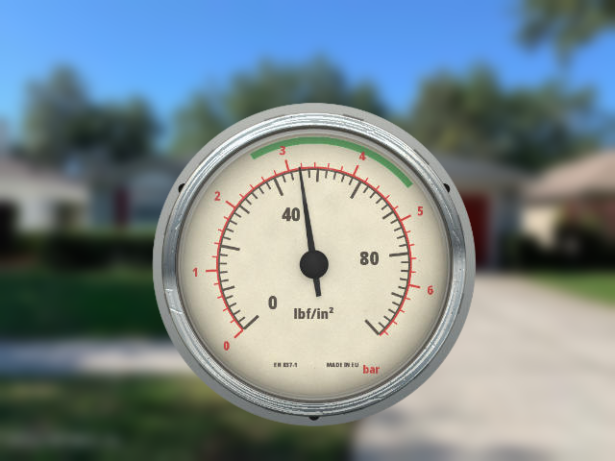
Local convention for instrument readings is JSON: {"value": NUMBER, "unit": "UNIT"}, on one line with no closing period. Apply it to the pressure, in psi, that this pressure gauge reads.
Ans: {"value": 46, "unit": "psi"}
